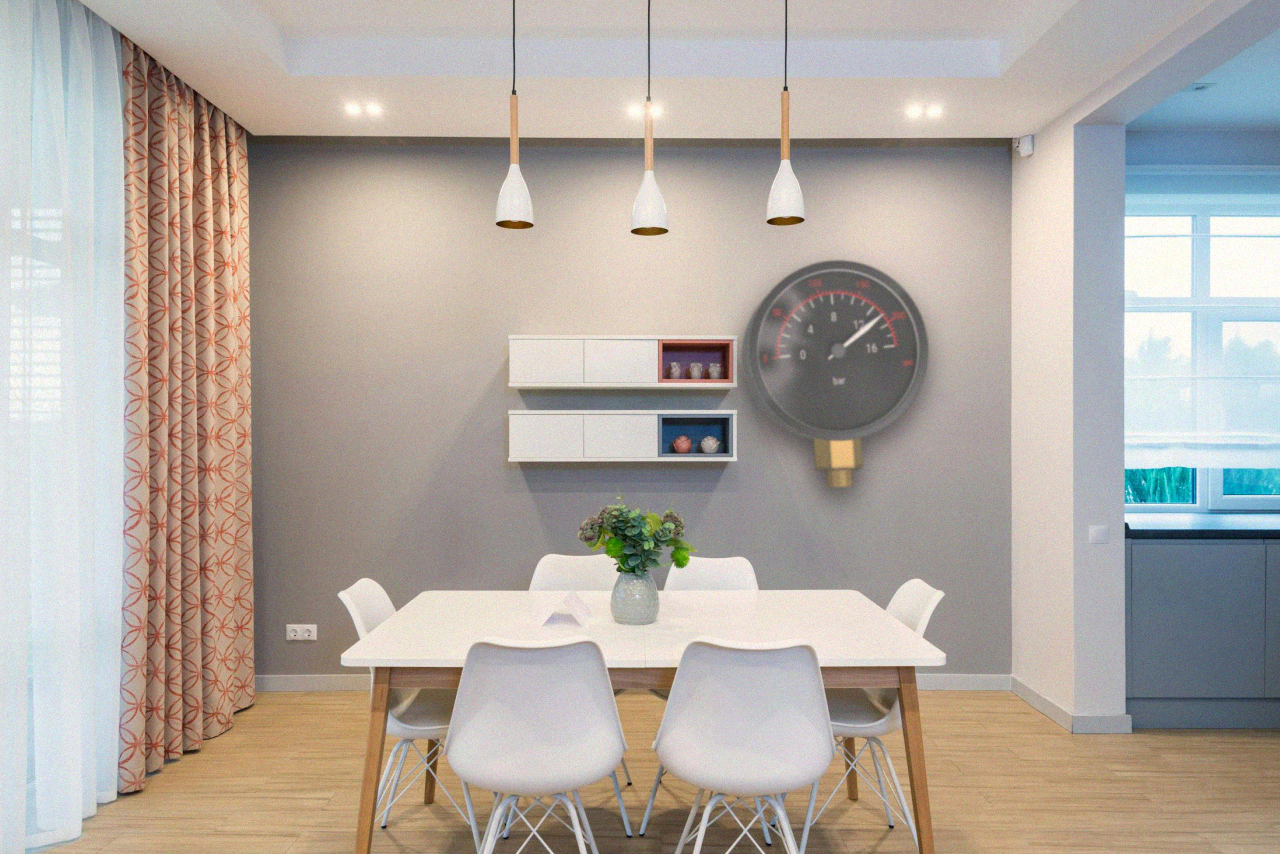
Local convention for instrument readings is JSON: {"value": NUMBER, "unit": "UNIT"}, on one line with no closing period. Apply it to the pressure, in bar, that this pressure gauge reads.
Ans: {"value": 13, "unit": "bar"}
